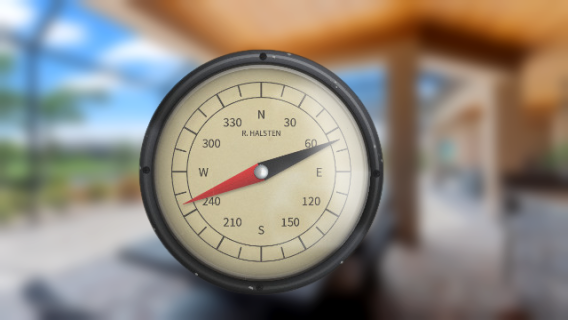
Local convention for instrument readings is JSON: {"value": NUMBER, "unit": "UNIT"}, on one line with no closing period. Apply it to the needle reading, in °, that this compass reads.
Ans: {"value": 247.5, "unit": "°"}
